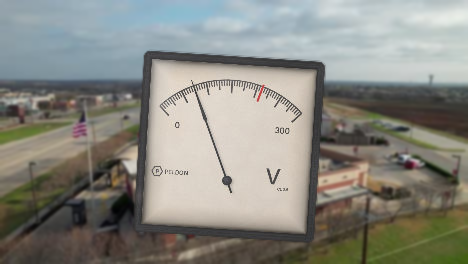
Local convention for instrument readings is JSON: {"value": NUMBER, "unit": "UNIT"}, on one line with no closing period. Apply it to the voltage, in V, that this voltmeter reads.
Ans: {"value": 75, "unit": "V"}
